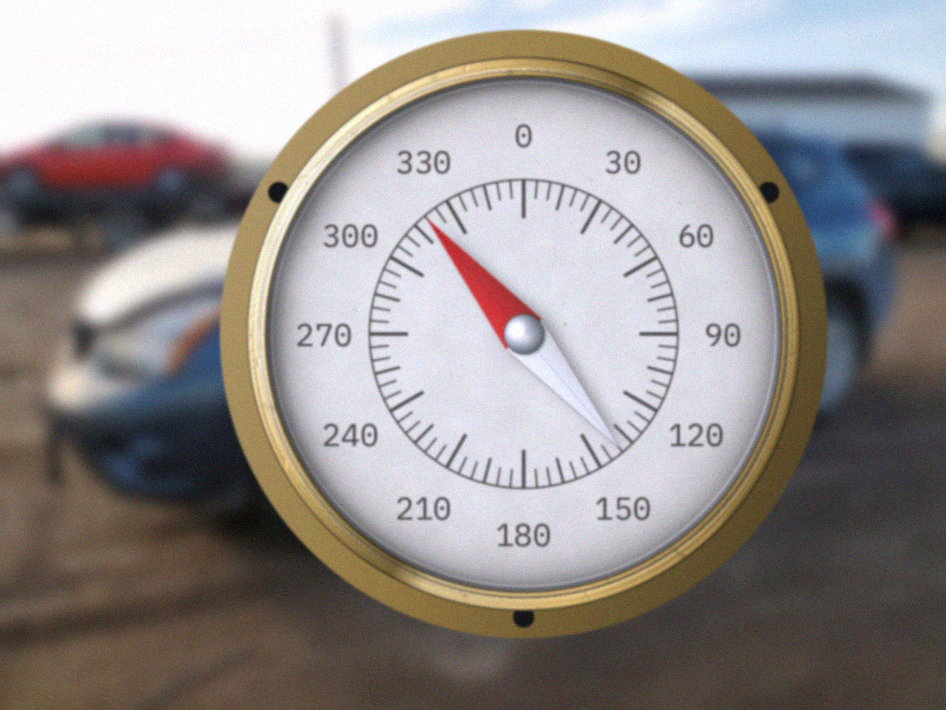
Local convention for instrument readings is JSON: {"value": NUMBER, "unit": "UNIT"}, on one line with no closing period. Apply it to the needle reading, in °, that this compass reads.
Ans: {"value": 320, "unit": "°"}
